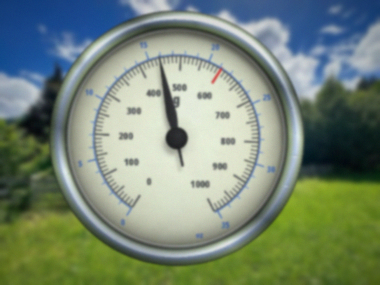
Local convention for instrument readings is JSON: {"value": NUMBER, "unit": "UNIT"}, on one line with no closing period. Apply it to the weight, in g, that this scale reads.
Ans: {"value": 450, "unit": "g"}
